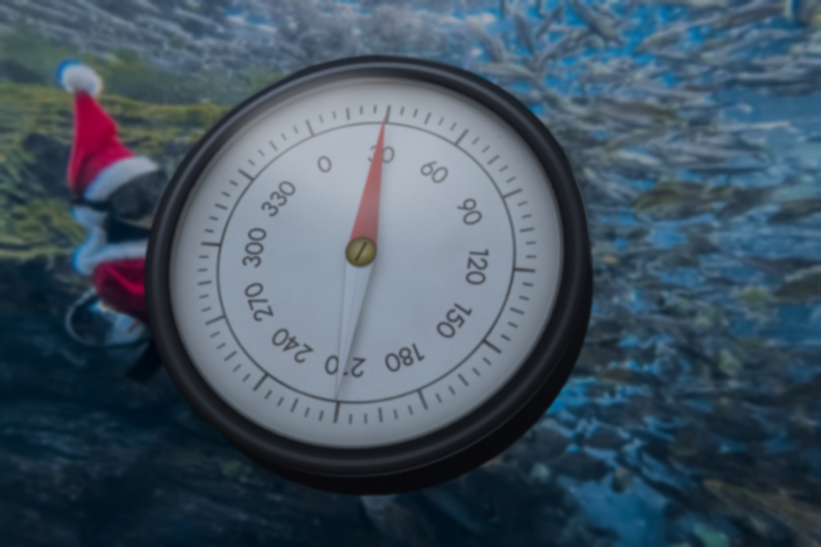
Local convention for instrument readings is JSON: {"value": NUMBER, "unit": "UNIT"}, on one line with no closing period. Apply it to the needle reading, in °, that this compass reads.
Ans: {"value": 30, "unit": "°"}
